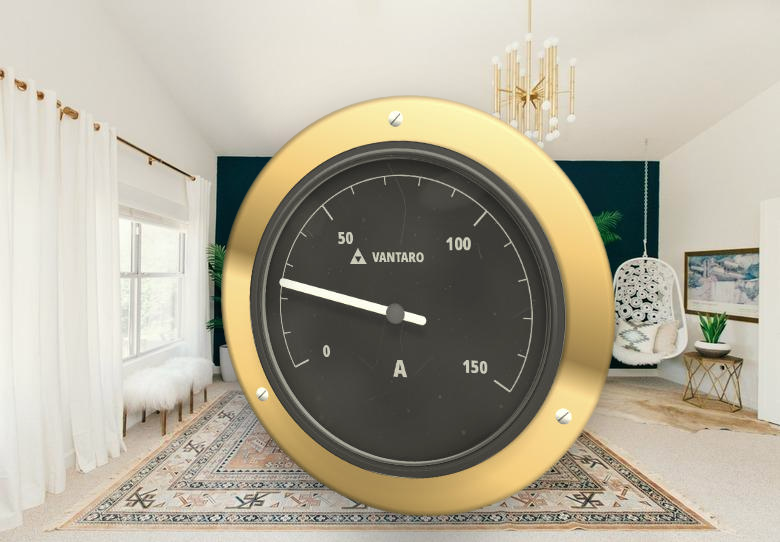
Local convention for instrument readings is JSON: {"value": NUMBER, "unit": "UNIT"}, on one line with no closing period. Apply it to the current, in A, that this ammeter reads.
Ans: {"value": 25, "unit": "A"}
